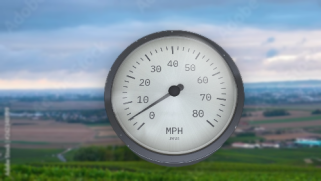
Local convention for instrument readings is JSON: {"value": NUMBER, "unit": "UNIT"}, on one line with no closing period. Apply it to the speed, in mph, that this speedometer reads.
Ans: {"value": 4, "unit": "mph"}
